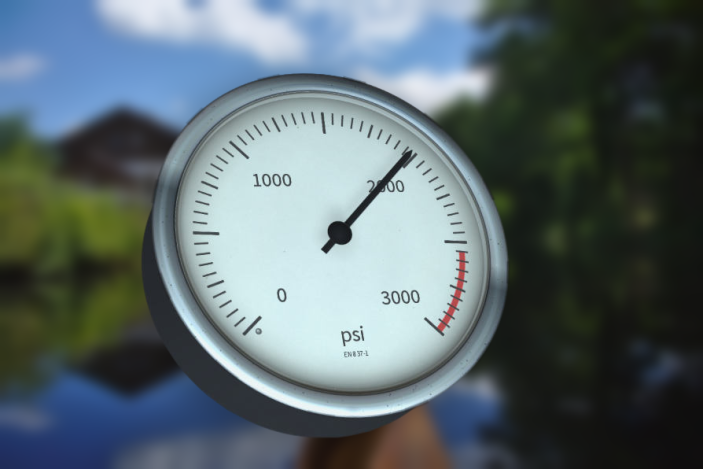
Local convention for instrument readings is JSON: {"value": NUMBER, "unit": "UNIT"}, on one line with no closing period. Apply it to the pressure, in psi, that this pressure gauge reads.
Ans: {"value": 1975, "unit": "psi"}
